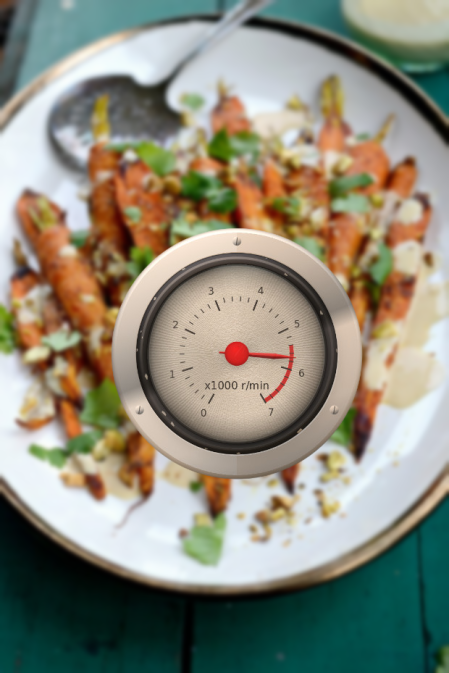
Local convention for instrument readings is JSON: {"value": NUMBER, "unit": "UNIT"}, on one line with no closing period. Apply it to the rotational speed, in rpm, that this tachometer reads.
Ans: {"value": 5700, "unit": "rpm"}
